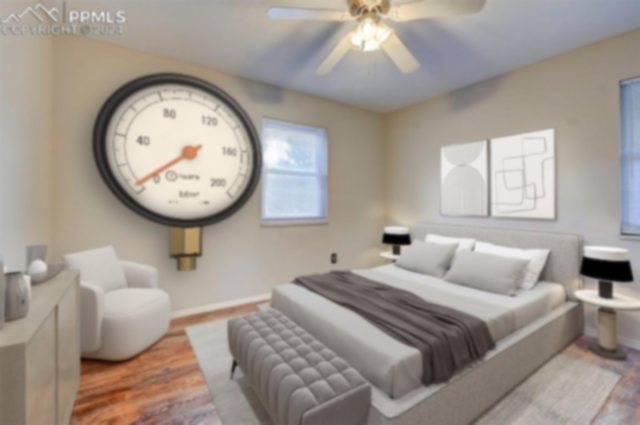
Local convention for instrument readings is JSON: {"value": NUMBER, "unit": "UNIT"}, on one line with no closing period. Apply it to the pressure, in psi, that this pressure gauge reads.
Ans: {"value": 5, "unit": "psi"}
